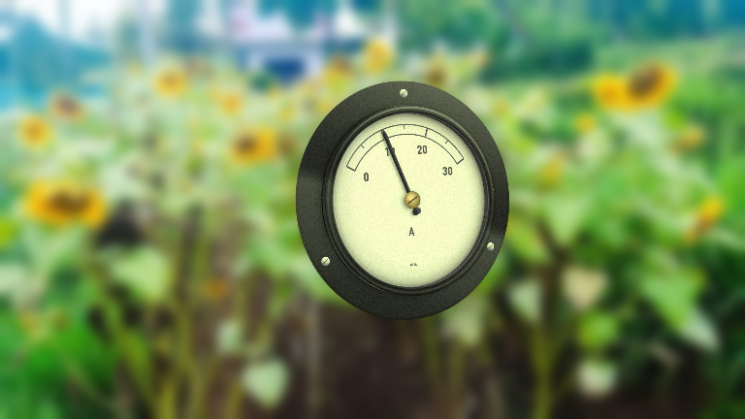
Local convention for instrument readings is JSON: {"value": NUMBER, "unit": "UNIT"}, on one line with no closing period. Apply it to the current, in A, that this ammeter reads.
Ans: {"value": 10, "unit": "A"}
